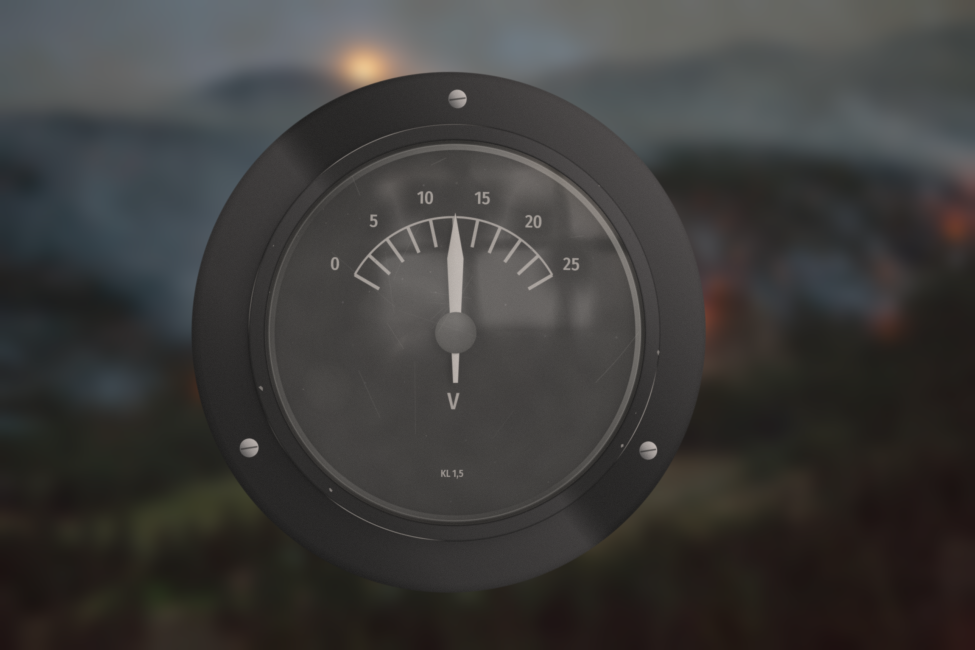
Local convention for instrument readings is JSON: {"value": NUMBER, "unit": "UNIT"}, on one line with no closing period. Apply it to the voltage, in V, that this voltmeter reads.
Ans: {"value": 12.5, "unit": "V"}
